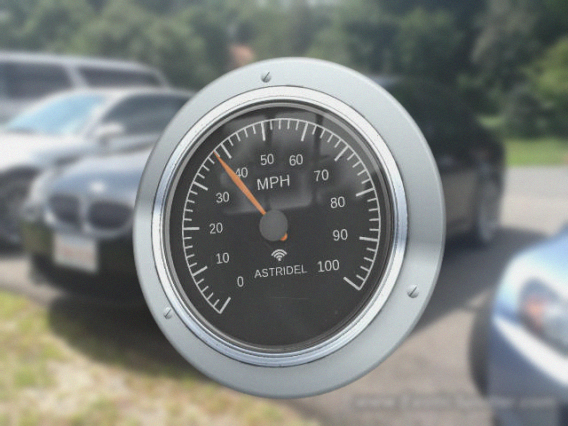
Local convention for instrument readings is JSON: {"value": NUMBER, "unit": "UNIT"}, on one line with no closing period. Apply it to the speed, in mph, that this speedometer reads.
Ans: {"value": 38, "unit": "mph"}
